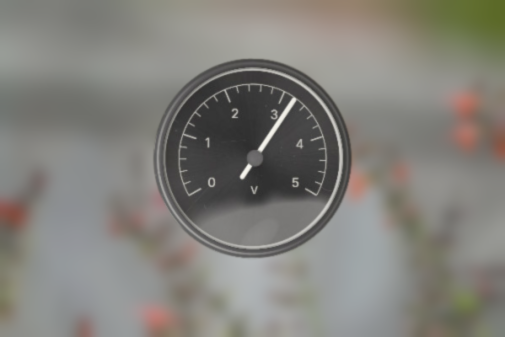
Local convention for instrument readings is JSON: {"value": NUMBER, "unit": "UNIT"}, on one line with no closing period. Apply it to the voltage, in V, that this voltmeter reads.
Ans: {"value": 3.2, "unit": "V"}
